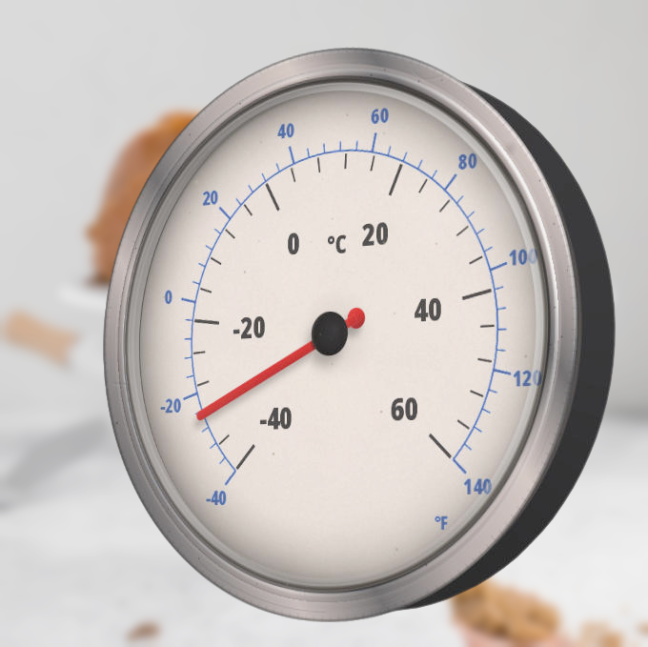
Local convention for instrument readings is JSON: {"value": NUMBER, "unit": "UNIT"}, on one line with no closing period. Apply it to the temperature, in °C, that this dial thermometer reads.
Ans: {"value": -32, "unit": "°C"}
